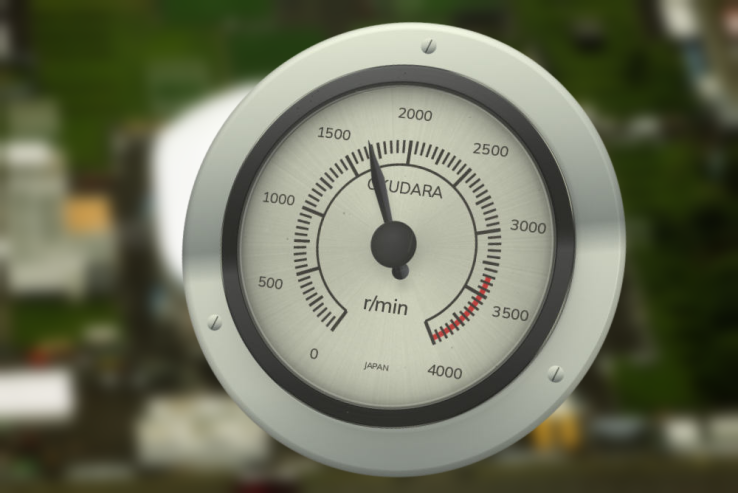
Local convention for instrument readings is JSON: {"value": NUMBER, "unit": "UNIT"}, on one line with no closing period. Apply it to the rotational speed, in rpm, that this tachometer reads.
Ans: {"value": 1700, "unit": "rpm"}
